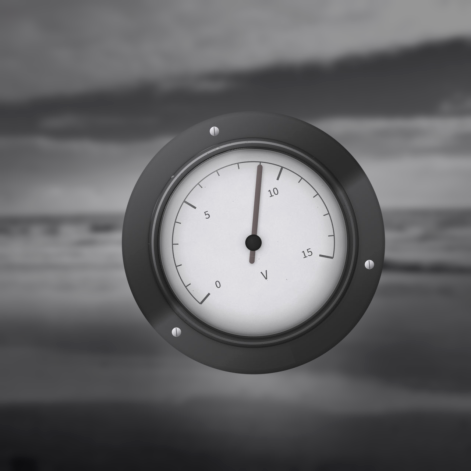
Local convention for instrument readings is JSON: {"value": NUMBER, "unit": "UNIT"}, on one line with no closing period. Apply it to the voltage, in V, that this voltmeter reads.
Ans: {"value": 9, "unit": "V"}
